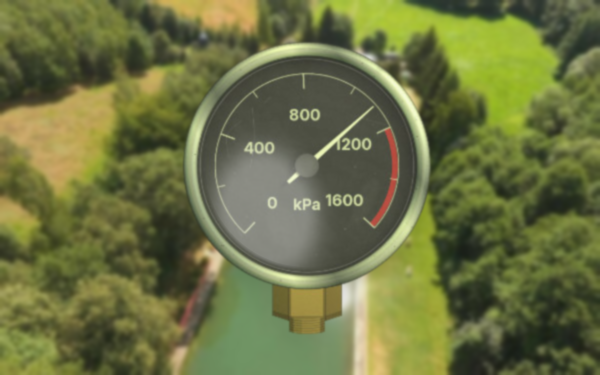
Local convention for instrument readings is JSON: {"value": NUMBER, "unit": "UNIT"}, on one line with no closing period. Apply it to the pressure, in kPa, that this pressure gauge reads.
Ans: {"value": 1100, "unit": "kPa"}
